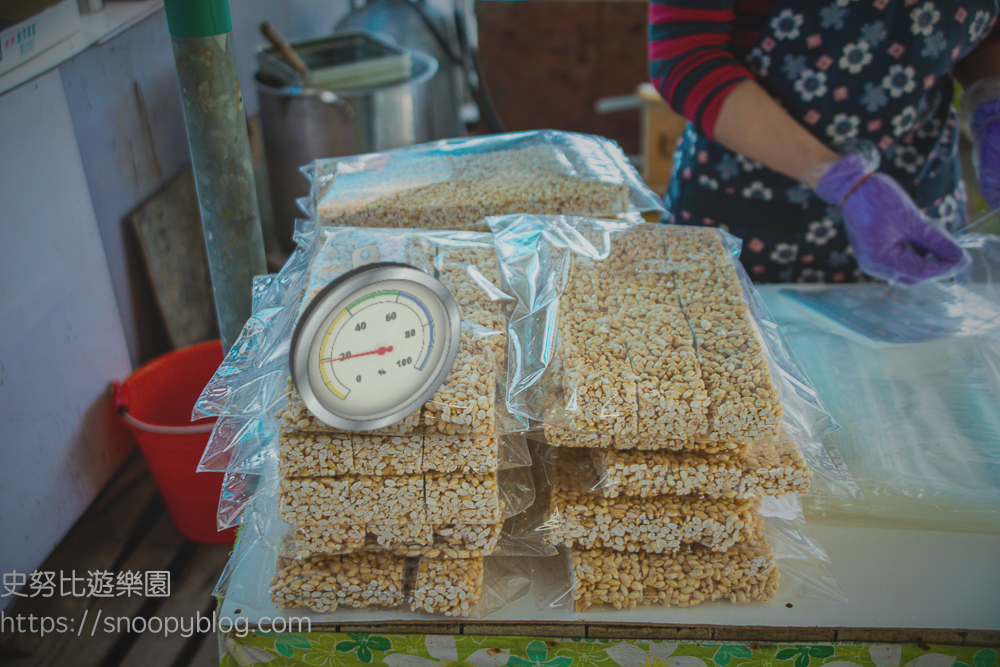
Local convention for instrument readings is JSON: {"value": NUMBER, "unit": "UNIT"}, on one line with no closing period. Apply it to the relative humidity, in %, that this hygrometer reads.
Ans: {"value": 20, "unit": "%"}
